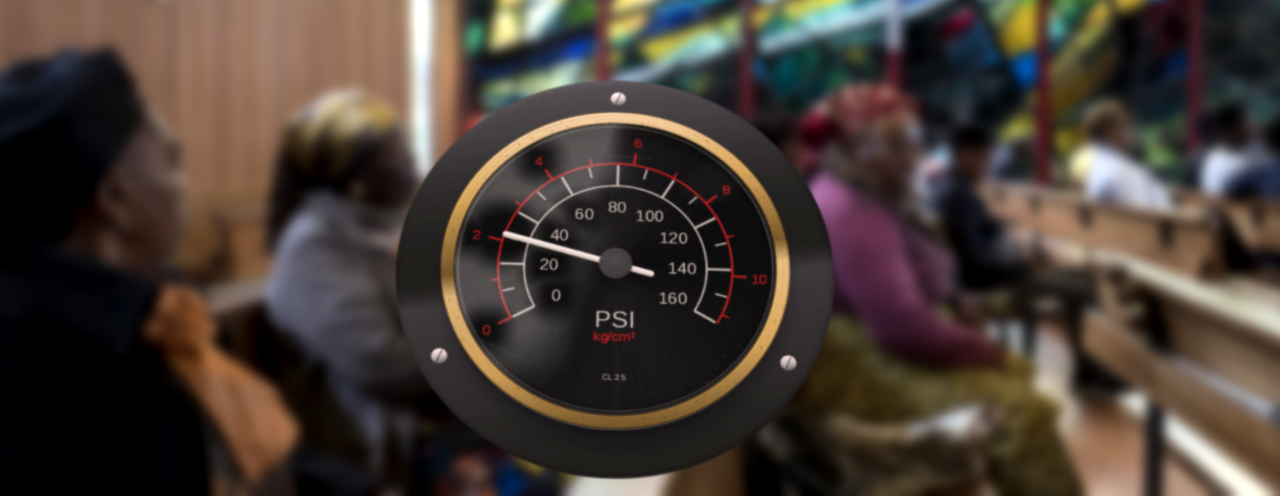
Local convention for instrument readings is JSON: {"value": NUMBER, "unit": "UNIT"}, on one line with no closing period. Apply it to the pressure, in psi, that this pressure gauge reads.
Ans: {"value": 30, "unit": "psi"}
